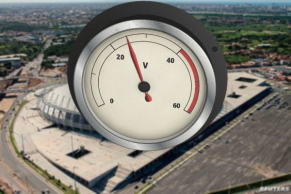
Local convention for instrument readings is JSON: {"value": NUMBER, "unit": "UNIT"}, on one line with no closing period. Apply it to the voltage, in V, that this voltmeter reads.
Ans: {"value": 25, "unit": "V"}
